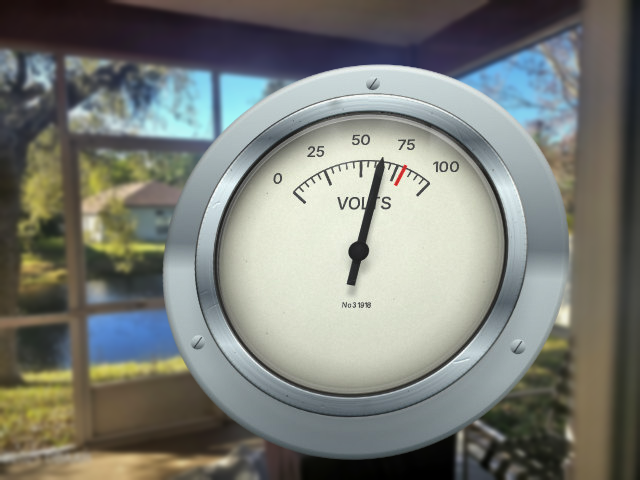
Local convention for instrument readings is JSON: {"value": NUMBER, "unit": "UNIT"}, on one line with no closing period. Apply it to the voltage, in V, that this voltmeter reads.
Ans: {"value": 65, "unit": "V"}
